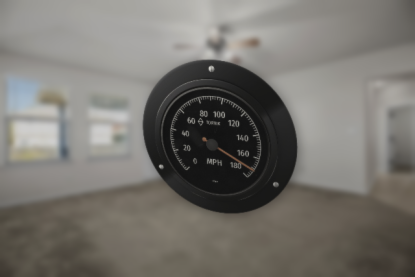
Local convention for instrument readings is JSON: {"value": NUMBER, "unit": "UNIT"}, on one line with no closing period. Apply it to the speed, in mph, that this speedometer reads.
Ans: {"value": 170, "unit": "mph"}
